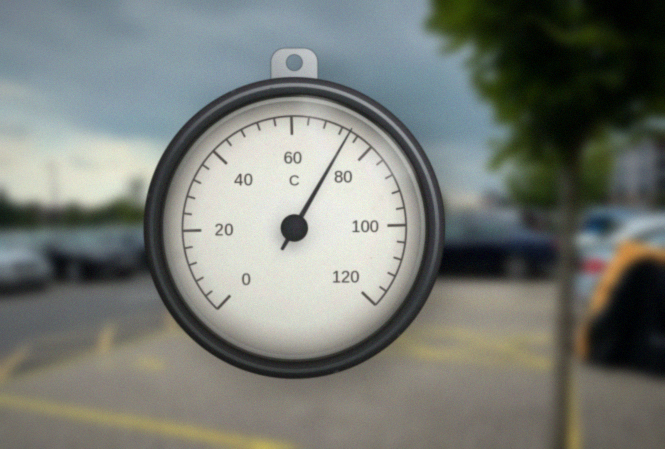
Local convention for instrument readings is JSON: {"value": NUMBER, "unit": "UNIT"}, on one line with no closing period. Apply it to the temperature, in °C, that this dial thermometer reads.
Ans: {"value": 74, "unit": "°C"}
